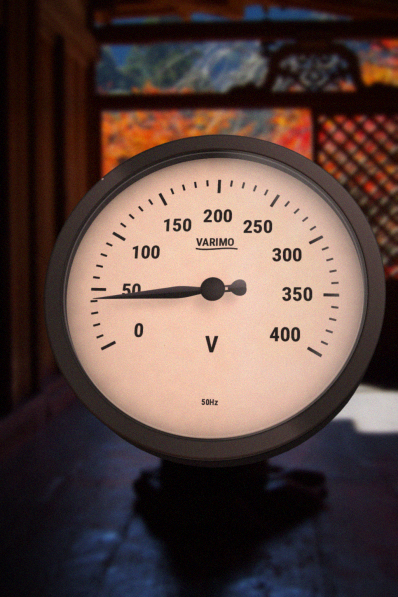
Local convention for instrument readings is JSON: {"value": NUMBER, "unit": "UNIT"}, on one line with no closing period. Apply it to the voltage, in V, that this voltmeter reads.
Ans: {"value": 40, "unit": "V"}
